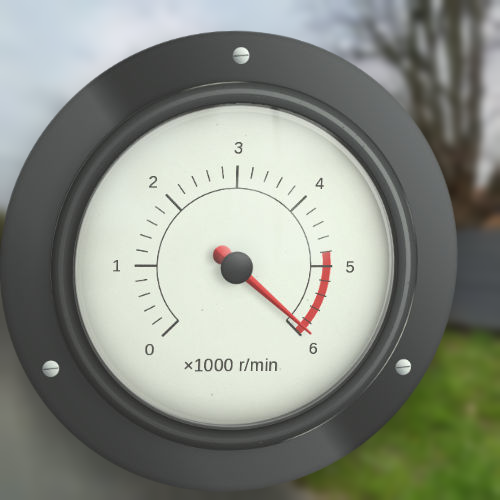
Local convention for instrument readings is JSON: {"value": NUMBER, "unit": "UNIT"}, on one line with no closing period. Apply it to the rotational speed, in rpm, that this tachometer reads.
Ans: {"value": 5900, "unit": "rpm"}
